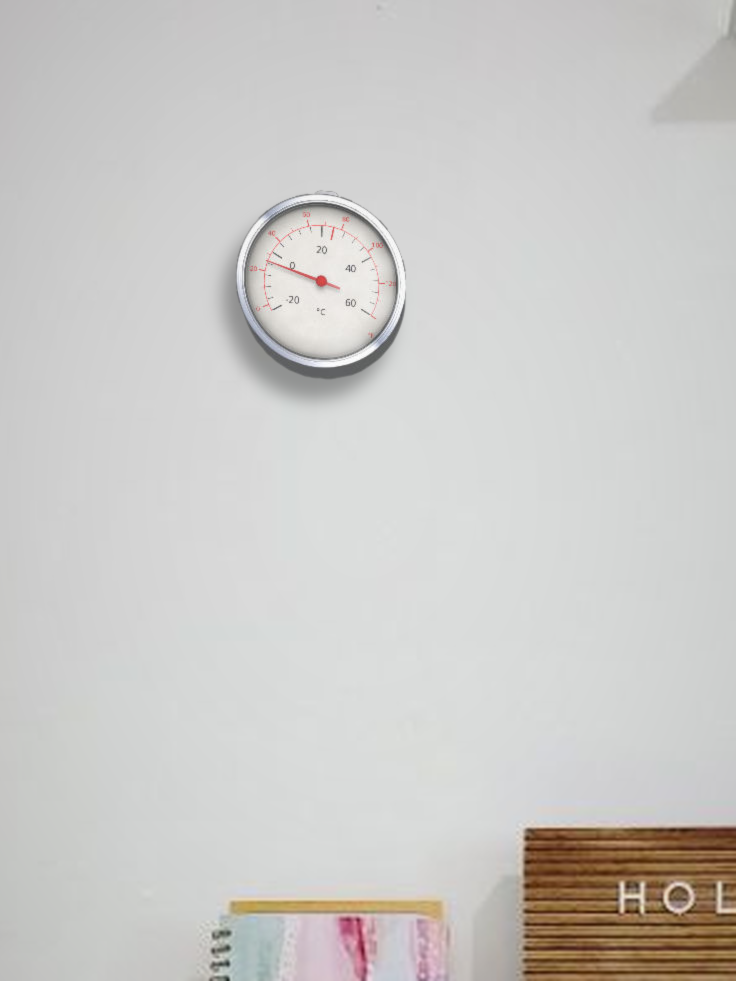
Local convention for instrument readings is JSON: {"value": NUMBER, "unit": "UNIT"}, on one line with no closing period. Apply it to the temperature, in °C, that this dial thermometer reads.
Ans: {"value": -4, "unit": "°C"}
